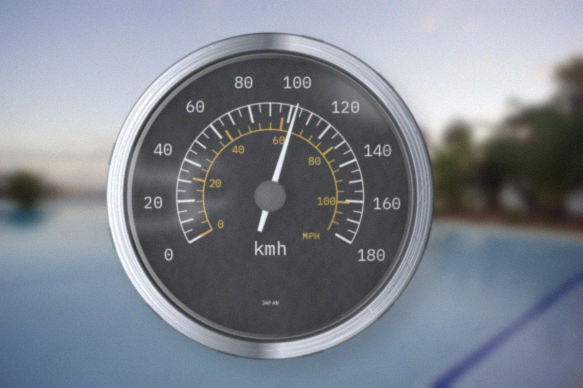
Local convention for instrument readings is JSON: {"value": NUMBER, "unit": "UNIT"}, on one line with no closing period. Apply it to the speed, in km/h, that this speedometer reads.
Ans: {"value": 102.5, "unit": "km/h"}
